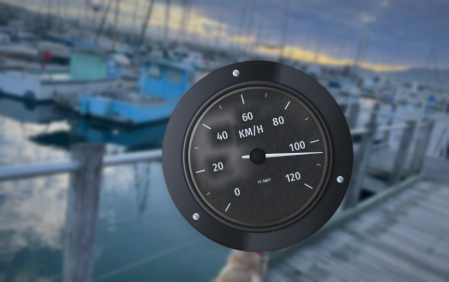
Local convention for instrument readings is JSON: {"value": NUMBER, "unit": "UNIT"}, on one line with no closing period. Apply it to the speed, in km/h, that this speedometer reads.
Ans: {"value": 105, "unit": "km/h"}
